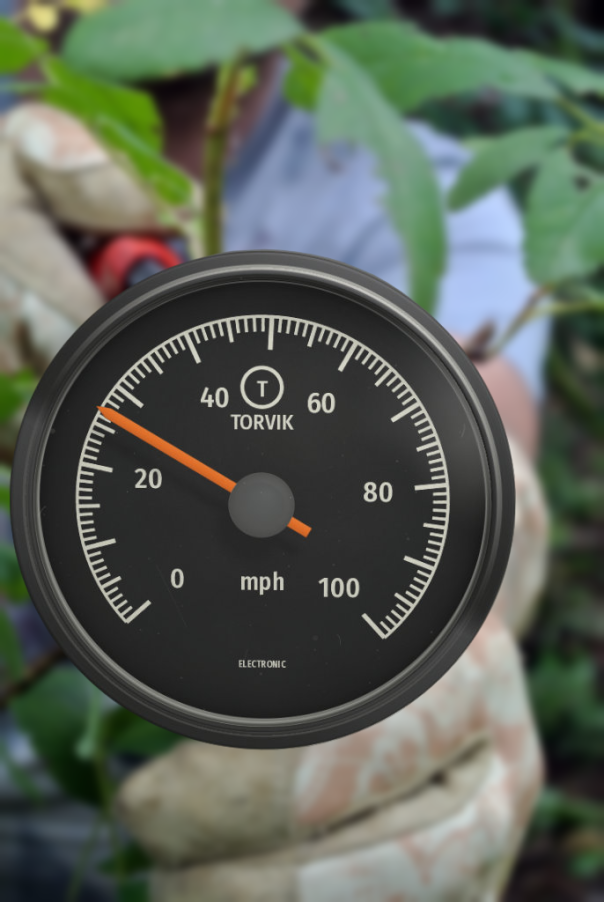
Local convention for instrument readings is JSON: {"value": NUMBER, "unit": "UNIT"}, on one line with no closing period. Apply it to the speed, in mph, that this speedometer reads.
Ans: {"value": 27, "unit": "mph"}
